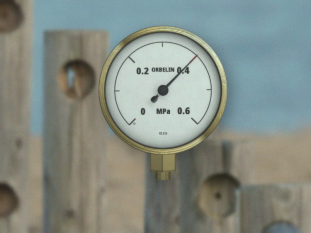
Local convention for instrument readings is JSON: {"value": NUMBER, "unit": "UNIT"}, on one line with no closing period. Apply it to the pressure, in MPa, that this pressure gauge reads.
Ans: {"value": 0.4, "unit": "MPa"}
